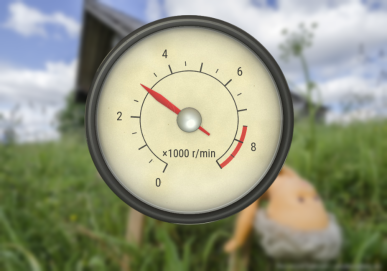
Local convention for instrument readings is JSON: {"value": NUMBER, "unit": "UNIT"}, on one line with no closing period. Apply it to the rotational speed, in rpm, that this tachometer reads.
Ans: {"value": 3000, "unit": "rpm"}
